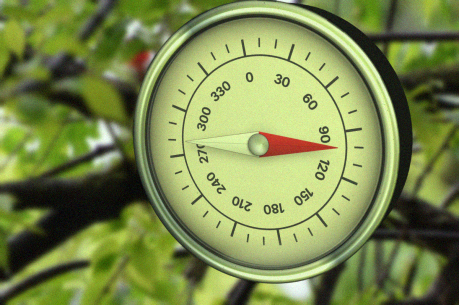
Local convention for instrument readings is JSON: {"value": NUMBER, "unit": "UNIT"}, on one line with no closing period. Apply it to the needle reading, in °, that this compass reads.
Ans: {"value": 100, "unit": "°"}
